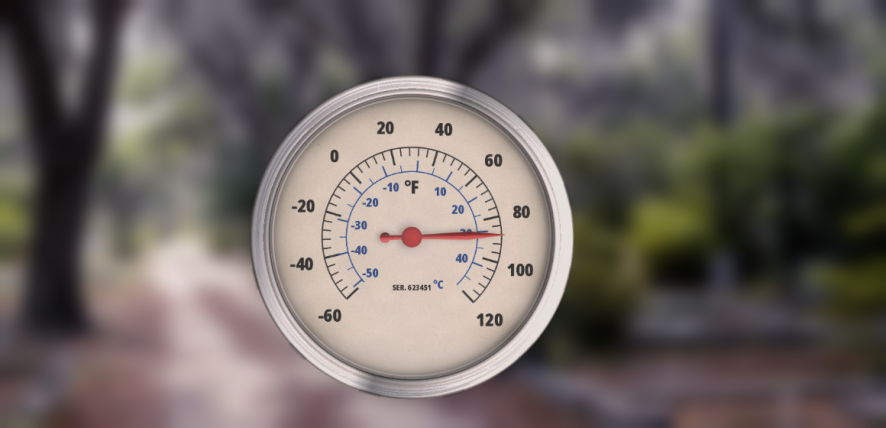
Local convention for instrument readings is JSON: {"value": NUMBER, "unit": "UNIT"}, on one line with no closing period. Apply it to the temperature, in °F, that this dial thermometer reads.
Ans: {"value": 88, "unit": "°F"}
